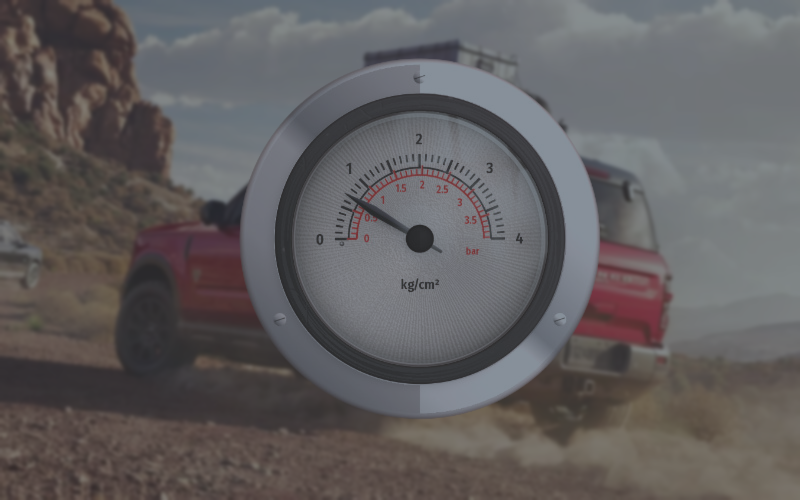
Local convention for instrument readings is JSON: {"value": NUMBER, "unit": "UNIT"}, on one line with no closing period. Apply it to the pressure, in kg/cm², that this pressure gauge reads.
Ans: {"value": 0.7, "unit": "kg/cm²"}
